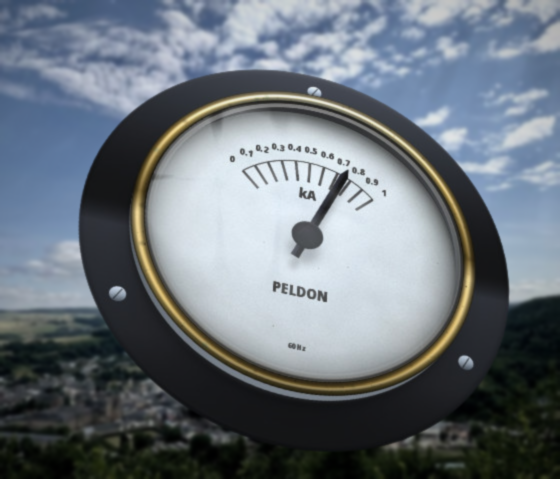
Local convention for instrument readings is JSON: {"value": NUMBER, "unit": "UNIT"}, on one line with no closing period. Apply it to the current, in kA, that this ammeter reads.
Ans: {"value": 0.75, "unit": "kA"}
